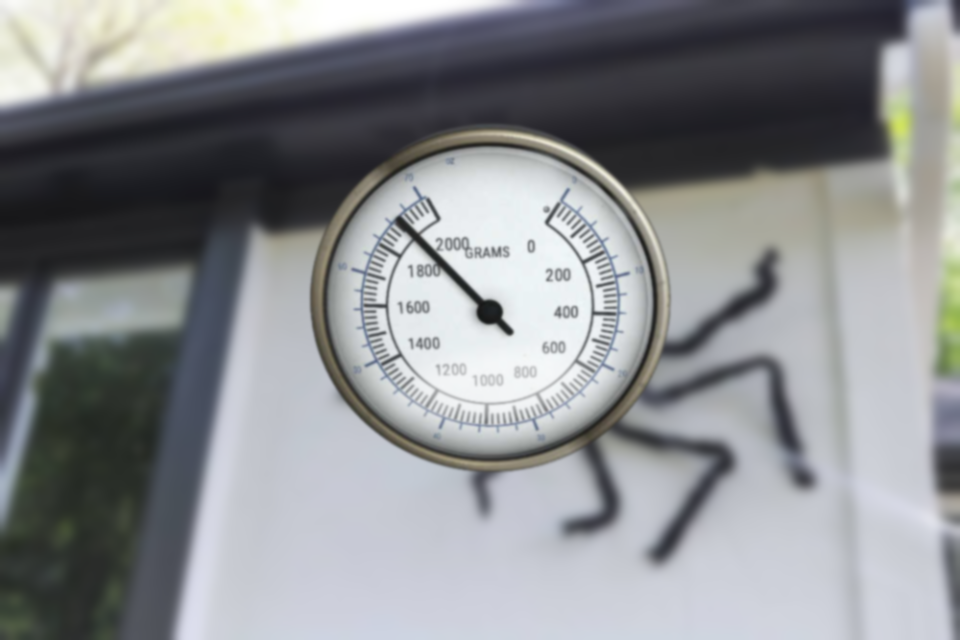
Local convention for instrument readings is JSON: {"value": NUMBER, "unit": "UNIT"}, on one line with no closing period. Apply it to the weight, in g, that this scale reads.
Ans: {"value": 1900, "unit": "g"}
